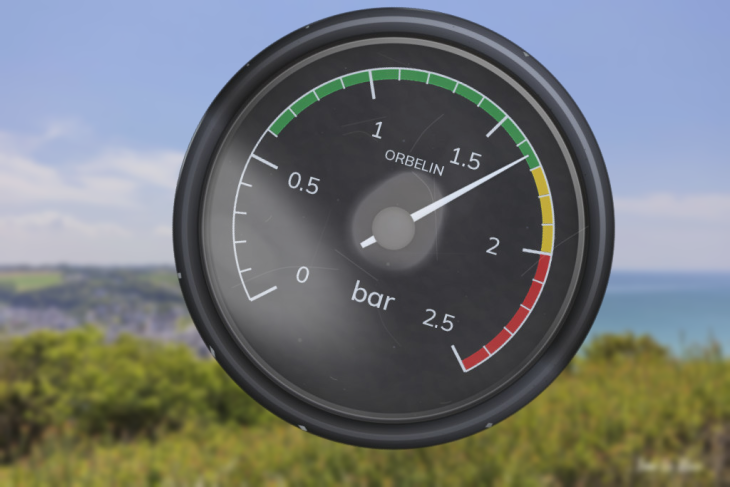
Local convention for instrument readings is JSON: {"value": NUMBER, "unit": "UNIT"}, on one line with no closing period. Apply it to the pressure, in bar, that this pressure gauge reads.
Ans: {"value": 1.65, "unit": "bar"}
